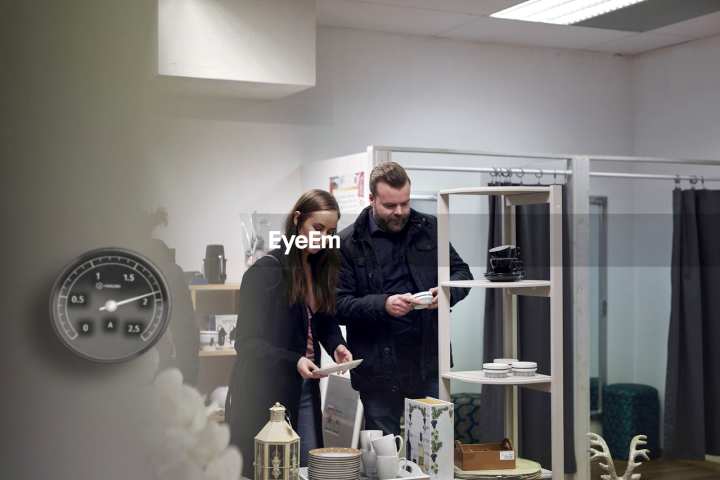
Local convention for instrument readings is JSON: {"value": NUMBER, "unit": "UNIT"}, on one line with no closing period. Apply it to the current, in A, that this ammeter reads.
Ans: {"value": 1.9, "unit": "A"}
